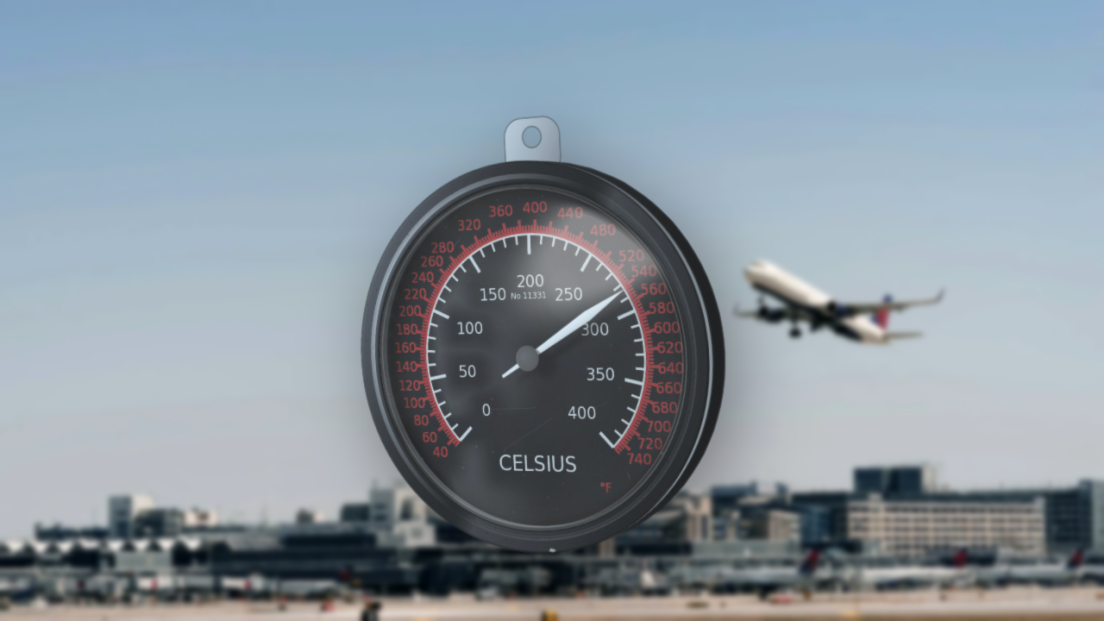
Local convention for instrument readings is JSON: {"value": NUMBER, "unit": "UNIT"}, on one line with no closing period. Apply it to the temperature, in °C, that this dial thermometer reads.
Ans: {"value": 285, "unit": "°C"}
